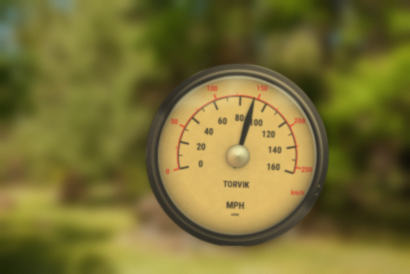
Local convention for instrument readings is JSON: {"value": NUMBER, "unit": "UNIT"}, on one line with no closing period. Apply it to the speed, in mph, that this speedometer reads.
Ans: {"value": 90, "unit": "mph"}
